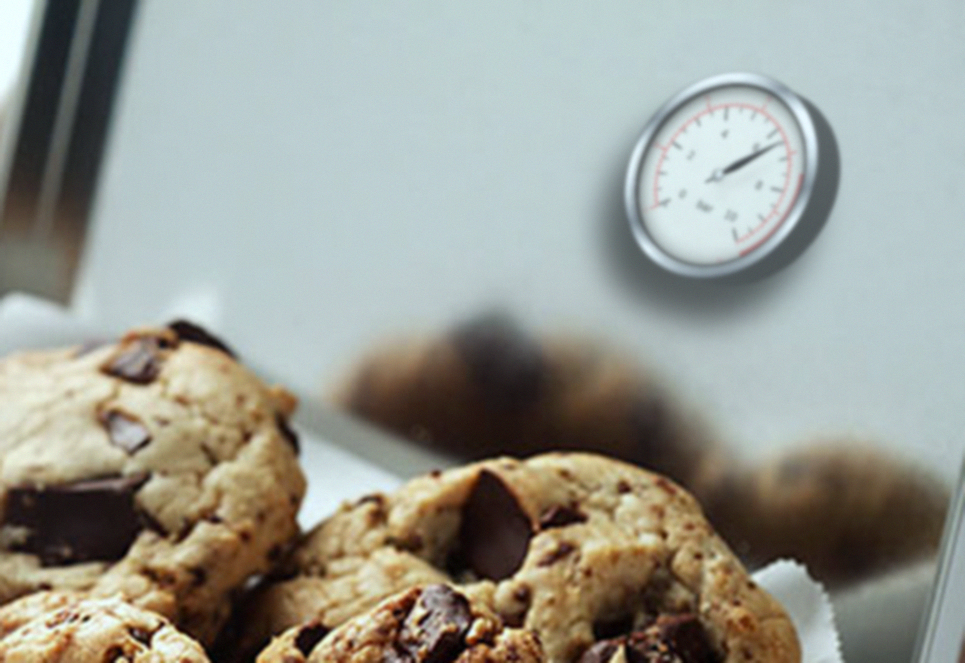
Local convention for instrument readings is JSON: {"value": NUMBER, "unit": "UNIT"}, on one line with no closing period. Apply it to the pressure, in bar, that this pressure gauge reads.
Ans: {"value": 6.5, "unit": "bar"}
